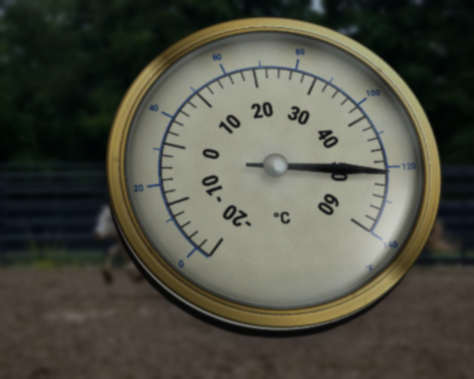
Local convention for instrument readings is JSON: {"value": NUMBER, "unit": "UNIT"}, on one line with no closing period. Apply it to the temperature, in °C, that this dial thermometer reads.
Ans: {"value": 50, "unit": "°C"}
